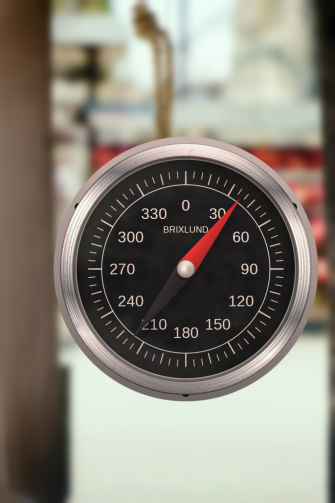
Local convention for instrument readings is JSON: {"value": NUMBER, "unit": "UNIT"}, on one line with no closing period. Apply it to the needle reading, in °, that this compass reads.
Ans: {"value": 37.5, "unit": "°"}
